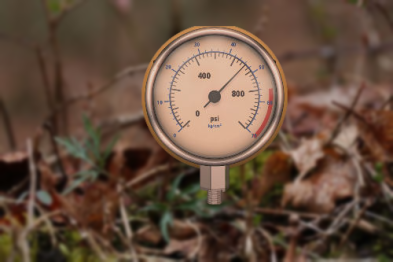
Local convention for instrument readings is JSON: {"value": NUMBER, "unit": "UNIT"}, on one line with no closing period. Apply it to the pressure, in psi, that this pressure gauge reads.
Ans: {"value": 660, "unit": "psi"}
